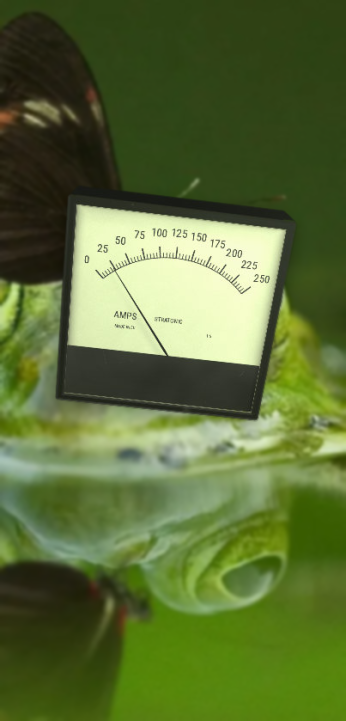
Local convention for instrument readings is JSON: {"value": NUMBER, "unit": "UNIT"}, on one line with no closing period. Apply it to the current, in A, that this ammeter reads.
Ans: {"value": 25, "unit": "A"}
